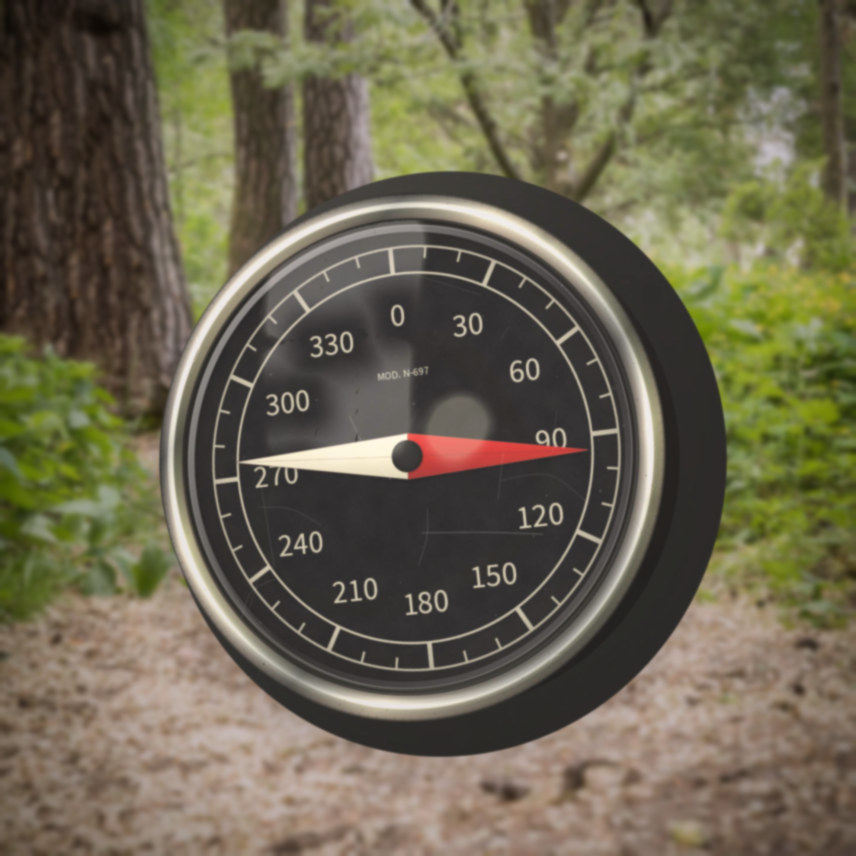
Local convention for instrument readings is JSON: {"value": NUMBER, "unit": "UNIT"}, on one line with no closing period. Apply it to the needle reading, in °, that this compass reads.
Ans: {"value": 95, "unit": "°"}
